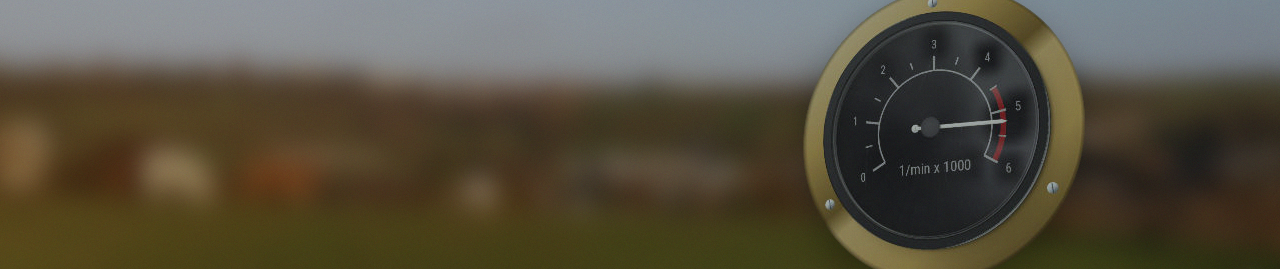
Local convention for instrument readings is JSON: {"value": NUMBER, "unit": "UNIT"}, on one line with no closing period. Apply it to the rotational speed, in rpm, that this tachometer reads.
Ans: {"value": 5250, "unit": "rpm"}
